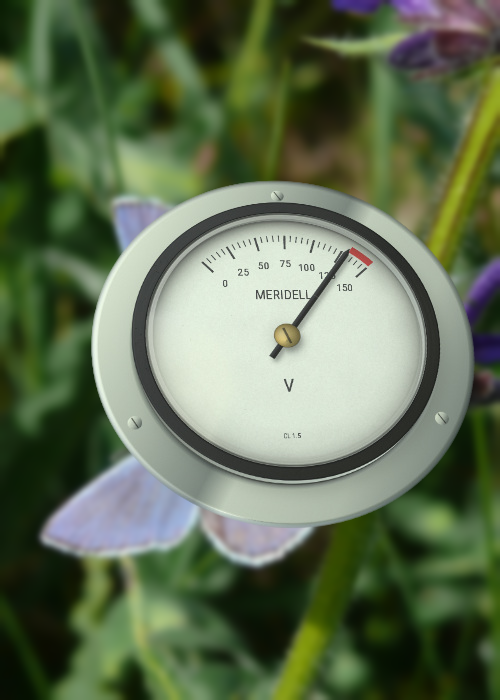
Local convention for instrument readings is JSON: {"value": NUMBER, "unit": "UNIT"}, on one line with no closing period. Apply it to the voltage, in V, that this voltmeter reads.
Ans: {"value": 130, "unit": "V"}
